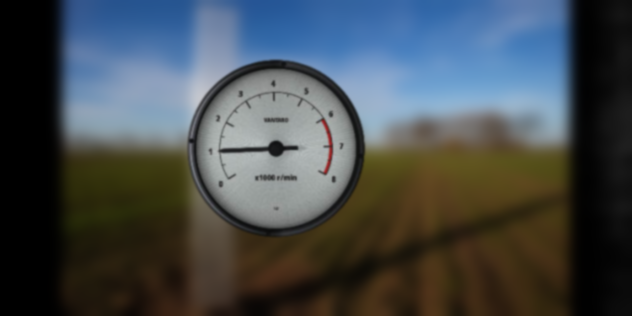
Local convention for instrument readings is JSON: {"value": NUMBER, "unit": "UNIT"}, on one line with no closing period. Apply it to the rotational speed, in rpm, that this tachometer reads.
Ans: {"value": 1000, "unit": "rpm"}
